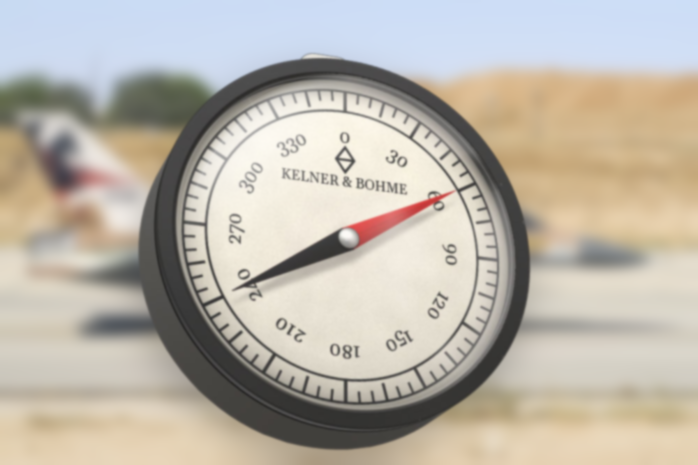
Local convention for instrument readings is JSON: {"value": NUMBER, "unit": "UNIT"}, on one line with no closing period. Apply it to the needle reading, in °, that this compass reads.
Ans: {"value": 60, "unit": "°"}
